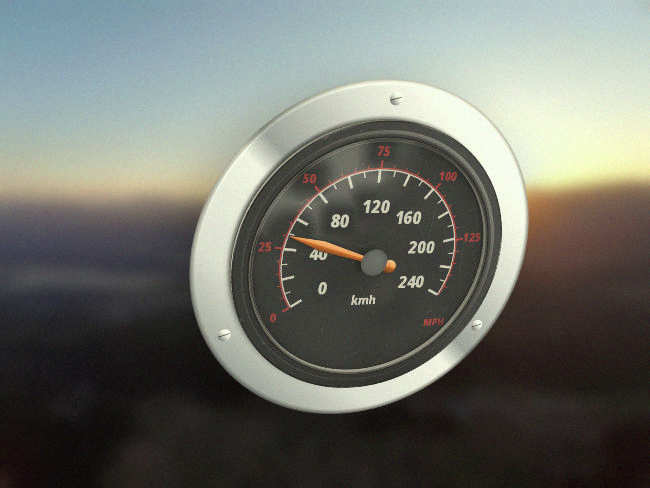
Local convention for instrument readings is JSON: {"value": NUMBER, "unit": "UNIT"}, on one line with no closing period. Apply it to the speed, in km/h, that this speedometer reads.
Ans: {"value": 50, "unit": "km/h"}
